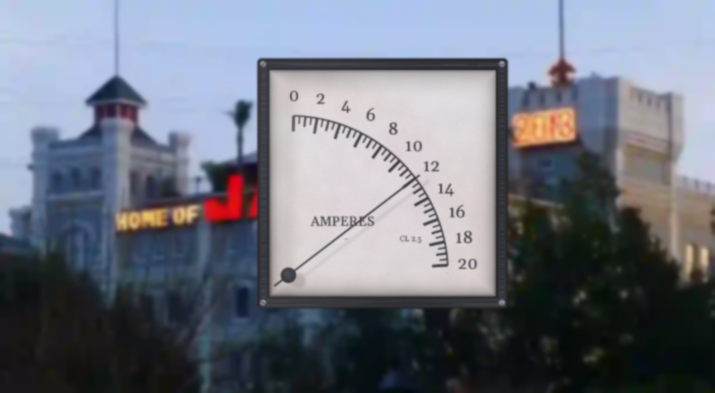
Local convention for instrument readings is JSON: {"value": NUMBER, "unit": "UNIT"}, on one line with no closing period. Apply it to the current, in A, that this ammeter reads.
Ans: {"value": 12, "unit": "A"}
